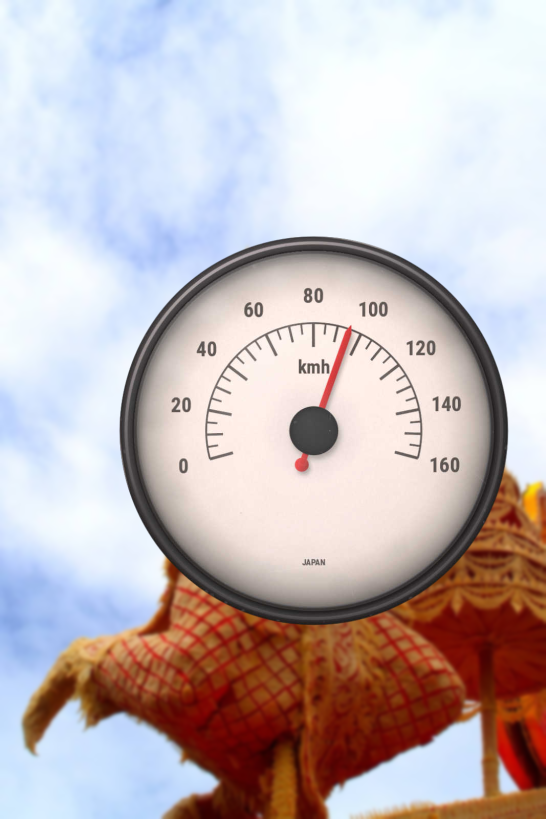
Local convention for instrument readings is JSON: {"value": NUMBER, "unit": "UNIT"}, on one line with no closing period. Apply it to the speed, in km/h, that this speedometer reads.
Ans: {"value": 95, "unit": "km/h"}
